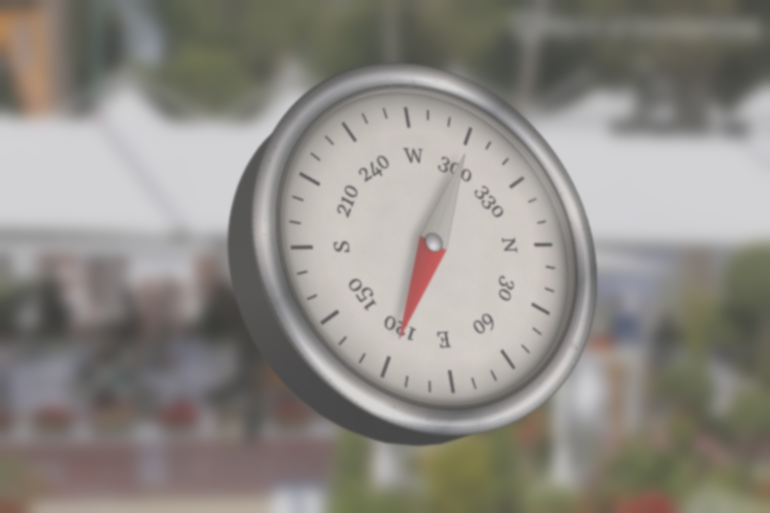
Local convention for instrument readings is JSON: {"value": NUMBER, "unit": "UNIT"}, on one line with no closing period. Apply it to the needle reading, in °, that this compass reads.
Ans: {"value": 120, "unit": "°"}
